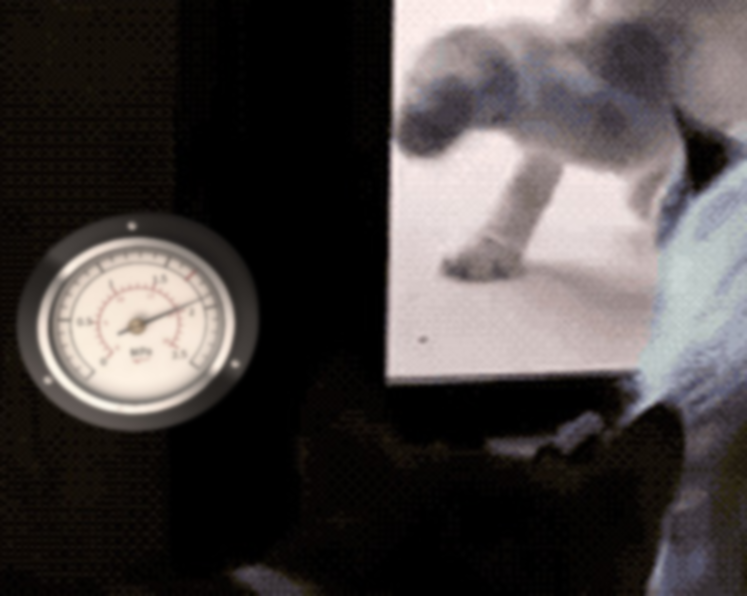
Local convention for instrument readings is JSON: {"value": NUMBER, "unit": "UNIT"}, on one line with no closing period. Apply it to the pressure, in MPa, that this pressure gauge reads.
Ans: {"value": 1.9, "unit": "MPa"}
